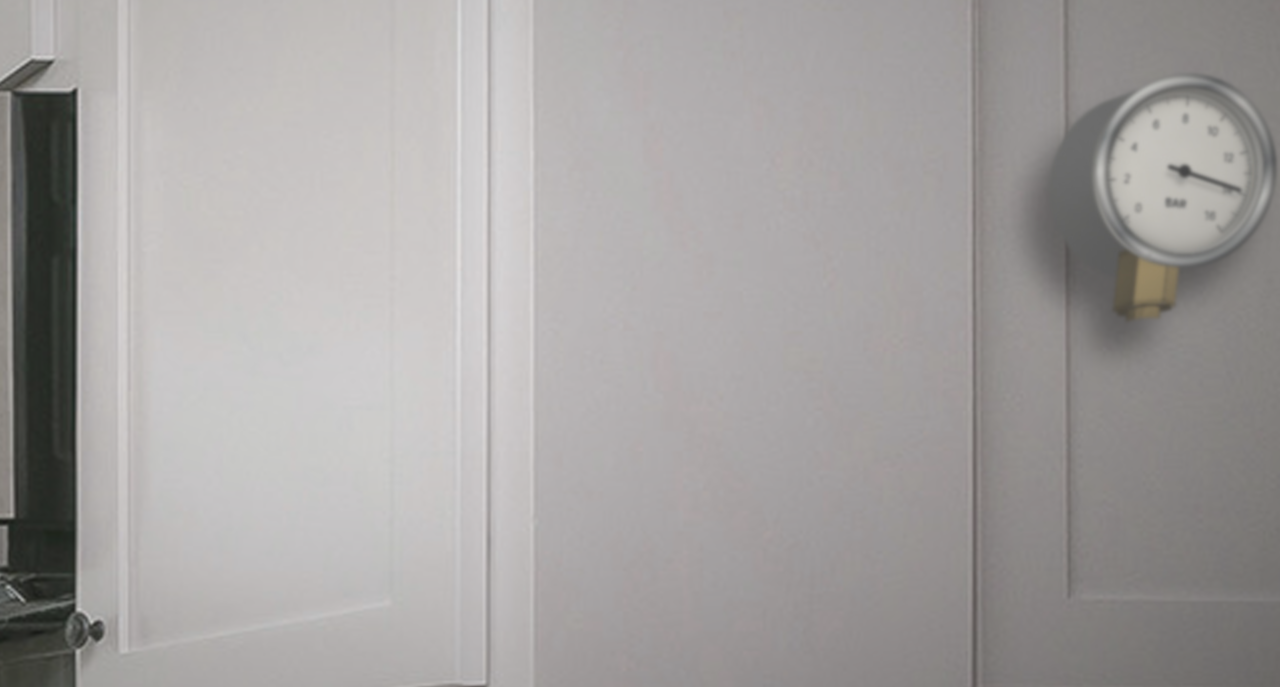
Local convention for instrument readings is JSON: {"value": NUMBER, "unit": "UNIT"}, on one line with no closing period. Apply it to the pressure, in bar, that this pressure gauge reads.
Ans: {"value": 14, "unit": "bar"}
